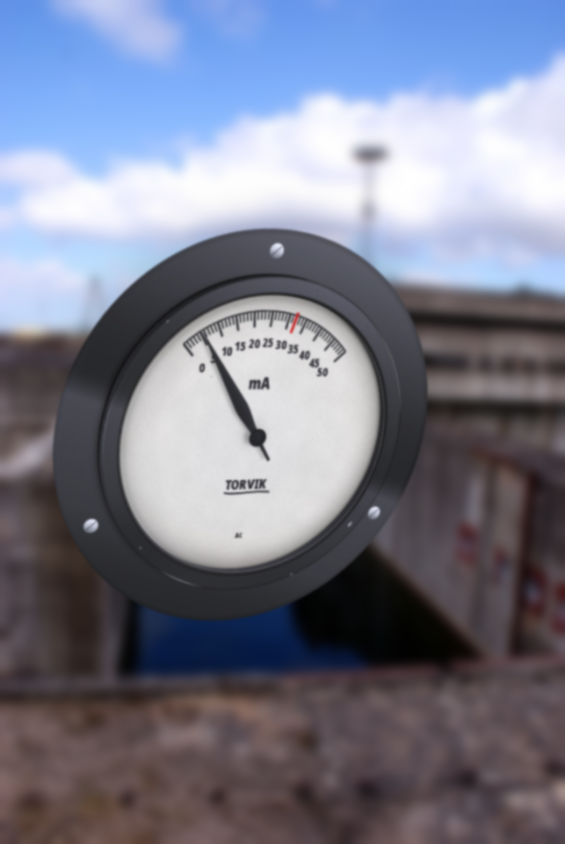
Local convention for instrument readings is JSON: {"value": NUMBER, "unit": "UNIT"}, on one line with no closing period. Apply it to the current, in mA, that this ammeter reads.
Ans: {"value": 5, "unit": "mA"}
